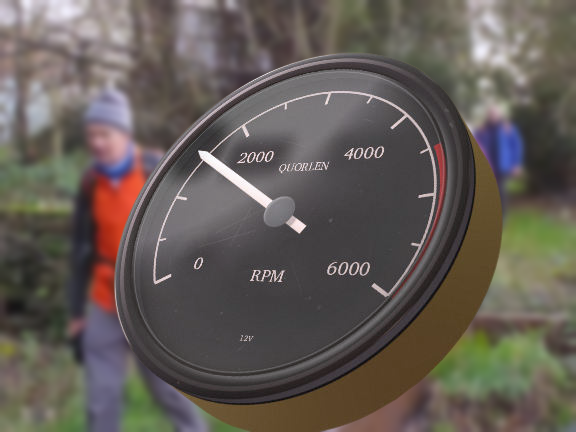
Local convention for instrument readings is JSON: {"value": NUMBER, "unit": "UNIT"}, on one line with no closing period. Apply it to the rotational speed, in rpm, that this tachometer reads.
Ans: {"value": 1500, "unit": "rpm"}
